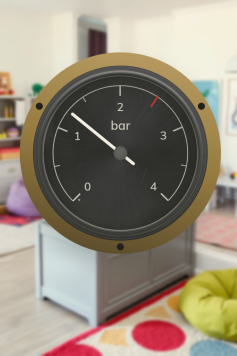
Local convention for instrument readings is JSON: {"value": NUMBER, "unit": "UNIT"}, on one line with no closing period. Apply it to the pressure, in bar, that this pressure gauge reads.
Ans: {"value": 1.25, "unit": "bar"}
